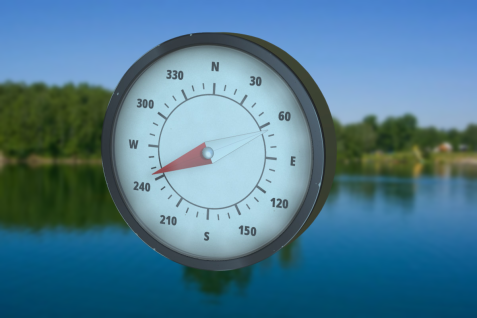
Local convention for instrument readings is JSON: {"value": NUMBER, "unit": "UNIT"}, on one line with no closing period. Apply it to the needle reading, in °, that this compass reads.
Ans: {"value": 245, "unit": "°"}
